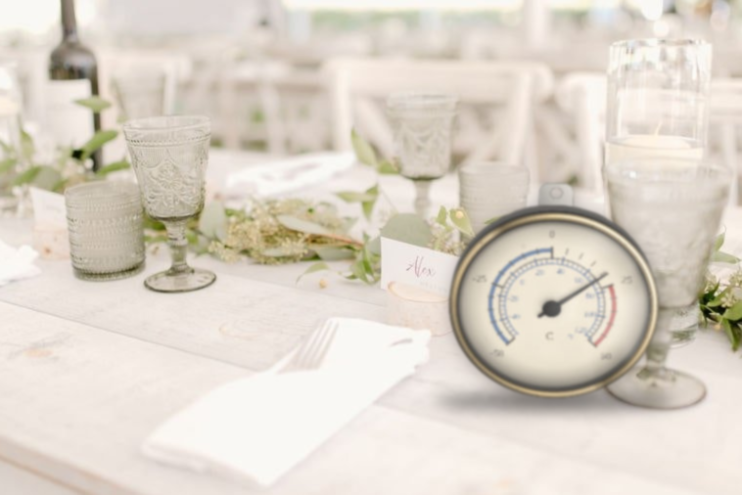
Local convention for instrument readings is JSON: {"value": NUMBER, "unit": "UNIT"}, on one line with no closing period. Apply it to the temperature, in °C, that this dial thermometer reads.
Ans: {"value": 20, "unit": "°C"}
